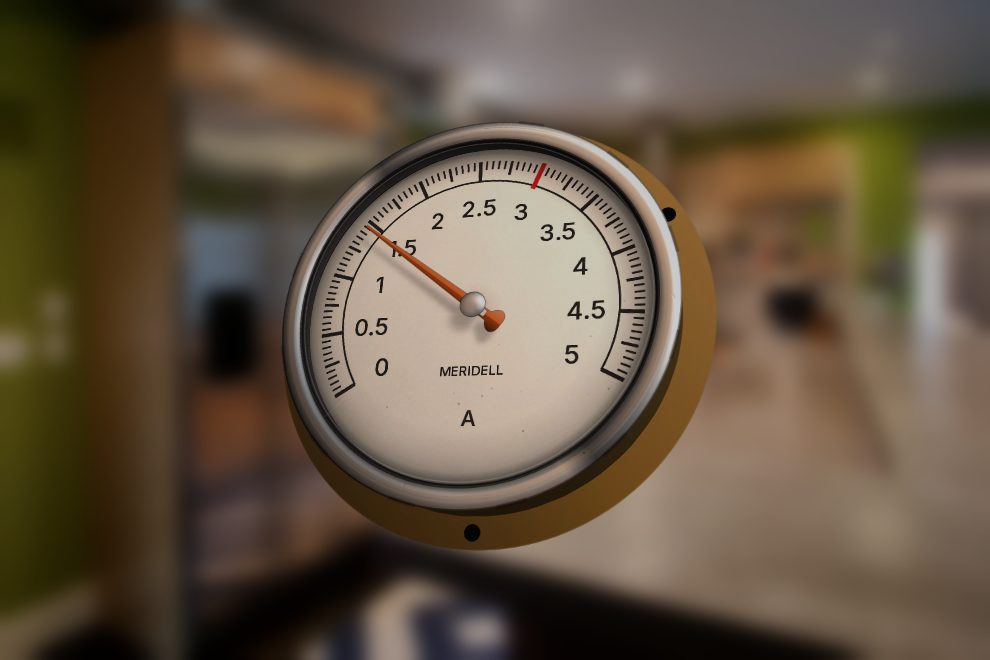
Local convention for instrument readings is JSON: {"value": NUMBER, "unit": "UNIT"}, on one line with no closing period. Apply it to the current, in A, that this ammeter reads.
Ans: {"value": 1.45, "unit": "A"}
